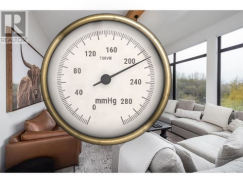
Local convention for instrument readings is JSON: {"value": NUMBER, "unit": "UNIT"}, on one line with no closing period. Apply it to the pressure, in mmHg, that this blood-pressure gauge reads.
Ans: {"value": 210, "unit": "mmHg"}
